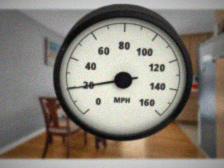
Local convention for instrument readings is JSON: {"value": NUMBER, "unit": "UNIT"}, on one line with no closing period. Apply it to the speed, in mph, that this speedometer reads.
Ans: {"value": 20, "unit": "mph"}
